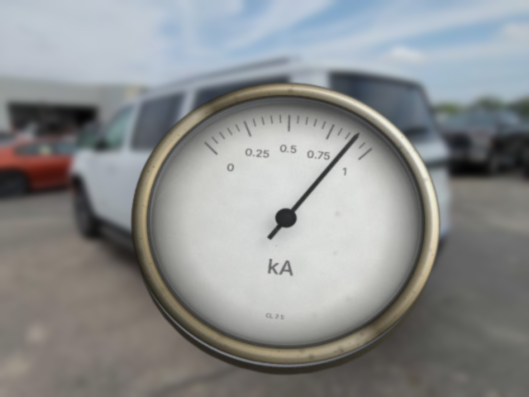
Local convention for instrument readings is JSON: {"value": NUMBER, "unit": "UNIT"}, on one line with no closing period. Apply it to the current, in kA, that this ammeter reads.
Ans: {"value": 0.9, "unit": "kA"}
